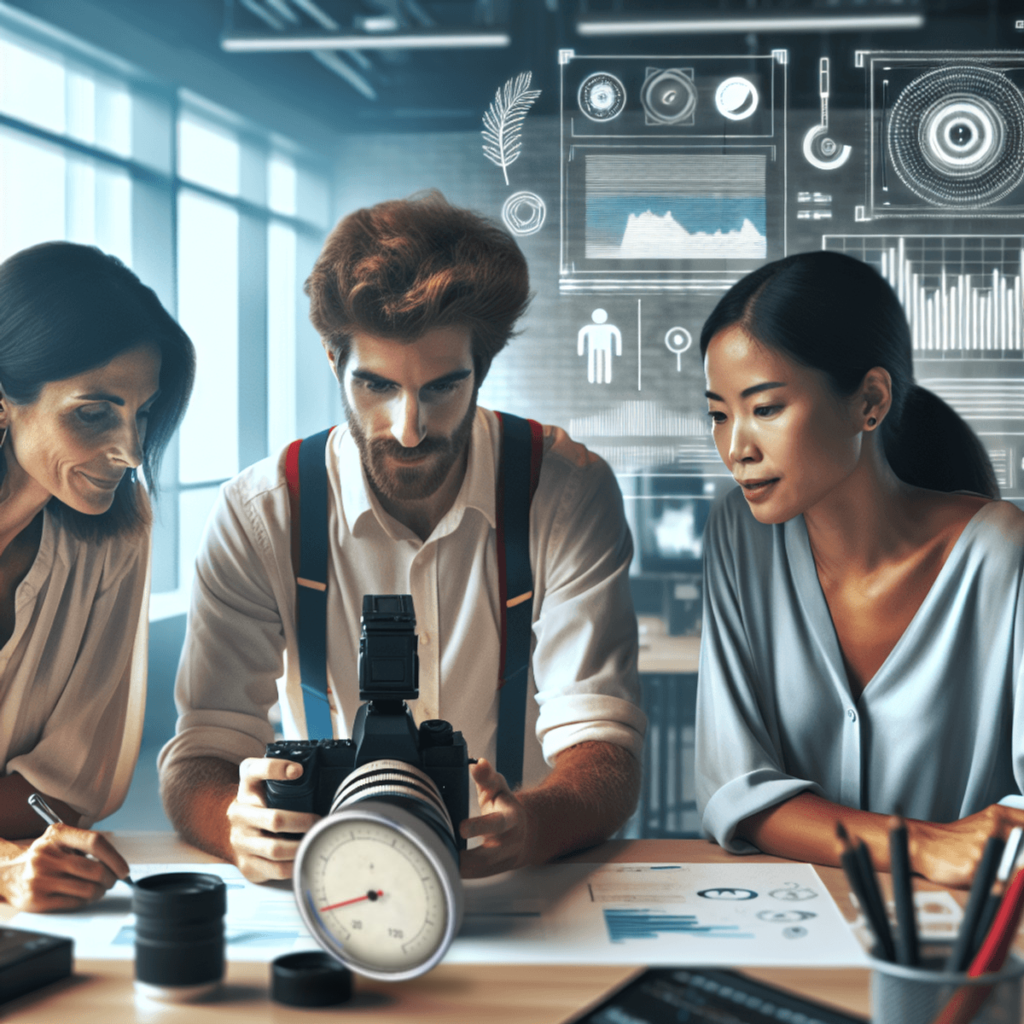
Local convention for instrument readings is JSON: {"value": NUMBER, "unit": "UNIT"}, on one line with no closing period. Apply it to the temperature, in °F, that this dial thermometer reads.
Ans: {"value": -4, "unit": "°F"}
